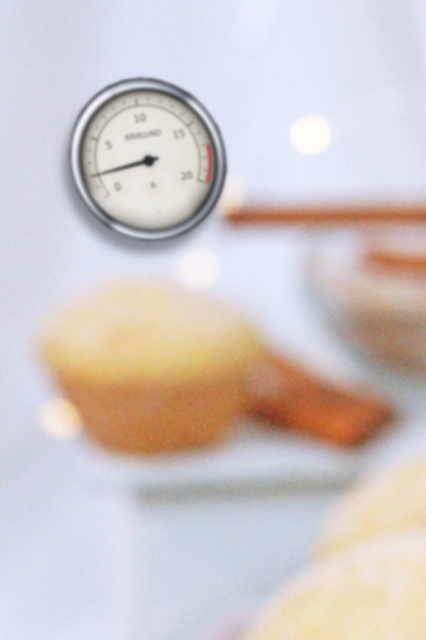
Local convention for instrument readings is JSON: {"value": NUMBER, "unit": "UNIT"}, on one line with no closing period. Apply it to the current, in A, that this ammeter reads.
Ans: {"value": 2, "unit": "A"}
